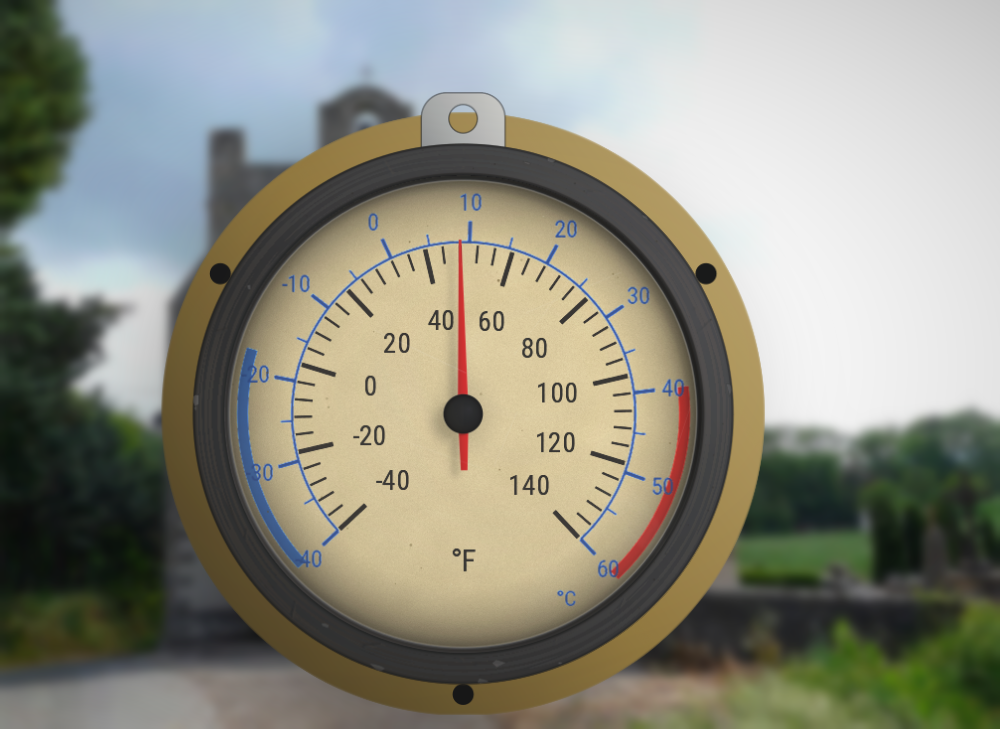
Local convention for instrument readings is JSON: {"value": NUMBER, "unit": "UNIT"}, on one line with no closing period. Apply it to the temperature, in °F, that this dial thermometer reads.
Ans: {"value": 48, "unit": "°F"}
